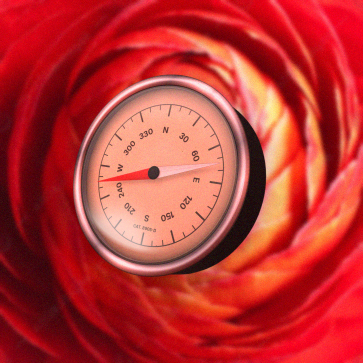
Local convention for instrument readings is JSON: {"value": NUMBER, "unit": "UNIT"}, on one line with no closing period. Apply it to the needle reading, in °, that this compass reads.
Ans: {"value": 255, "unit": "°"}
